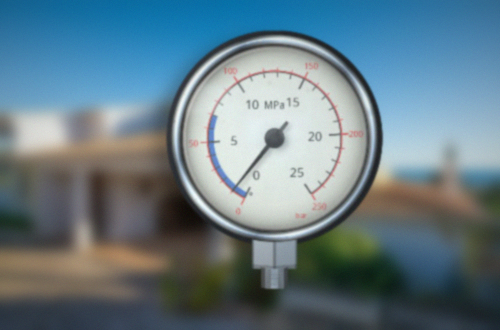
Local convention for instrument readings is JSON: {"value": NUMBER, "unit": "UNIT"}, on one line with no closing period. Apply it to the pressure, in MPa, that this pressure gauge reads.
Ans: {"value": 1, "unit": "MPa"}
